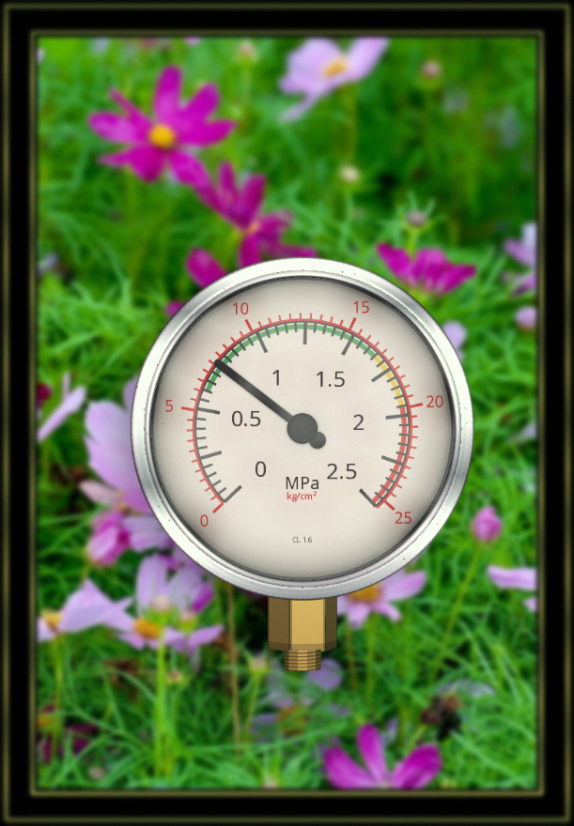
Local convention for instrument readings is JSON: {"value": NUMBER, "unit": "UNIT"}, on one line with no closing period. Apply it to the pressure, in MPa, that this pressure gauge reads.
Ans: {"value": 0.75, "unit": "MPa"}
